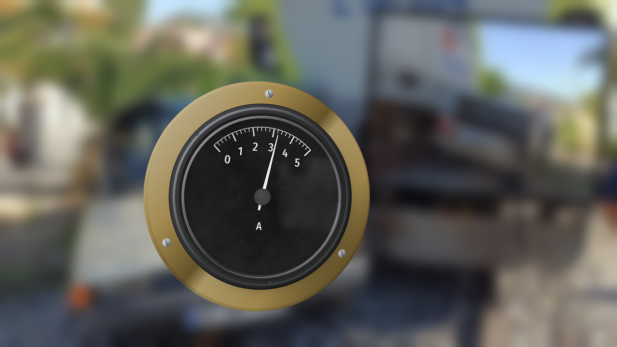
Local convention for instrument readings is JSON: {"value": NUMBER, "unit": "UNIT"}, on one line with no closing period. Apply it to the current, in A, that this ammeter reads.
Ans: {"value": 3.2, "unit": "A"}
